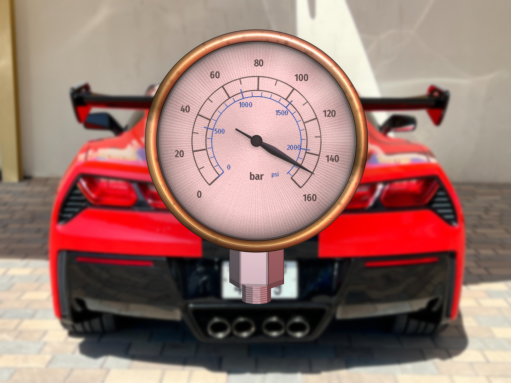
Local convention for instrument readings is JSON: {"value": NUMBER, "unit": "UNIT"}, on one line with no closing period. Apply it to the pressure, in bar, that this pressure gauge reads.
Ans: {"value": 150, "unit": "bar"}
